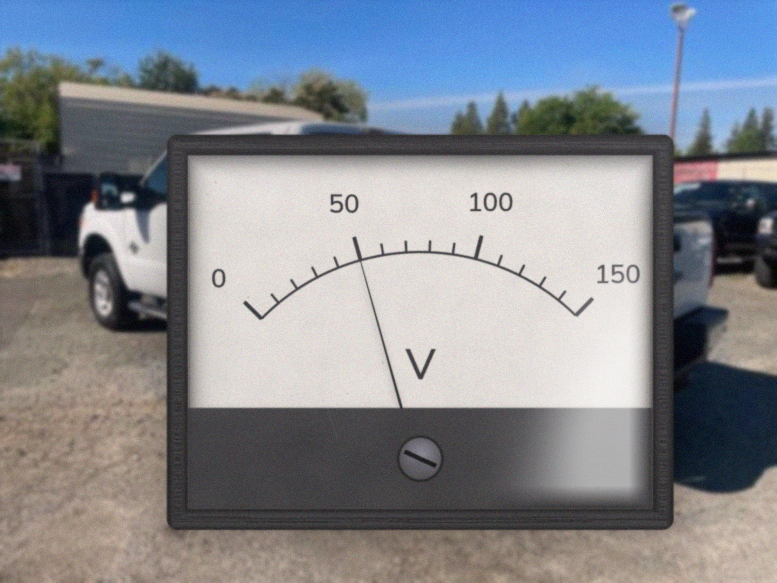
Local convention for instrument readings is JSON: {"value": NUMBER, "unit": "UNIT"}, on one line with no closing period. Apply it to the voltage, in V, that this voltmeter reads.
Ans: {"value": 50, "unit": "V"}
